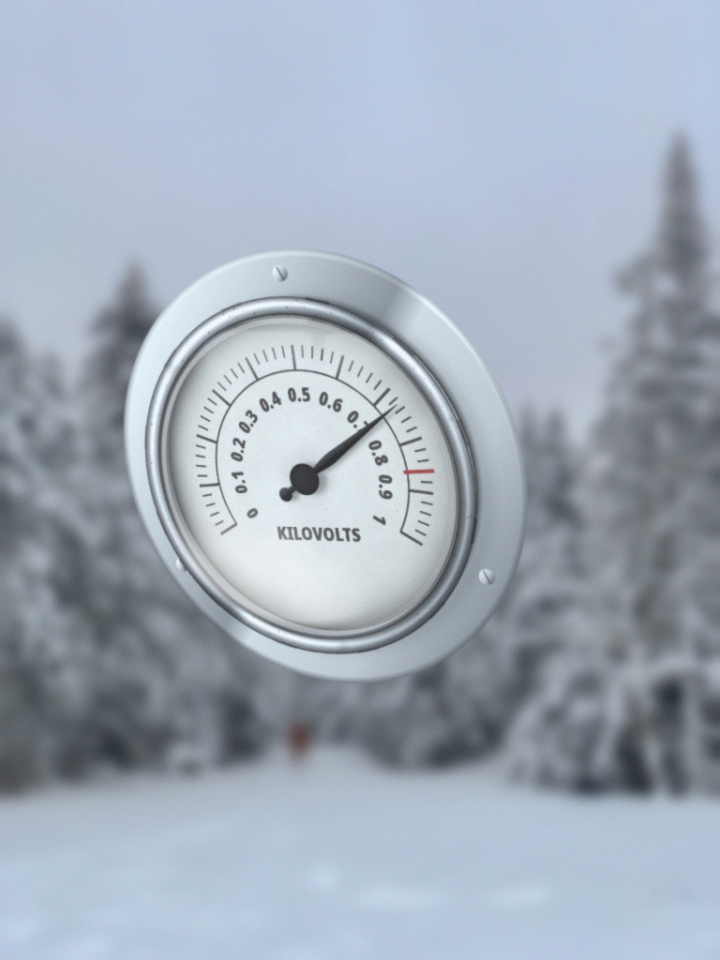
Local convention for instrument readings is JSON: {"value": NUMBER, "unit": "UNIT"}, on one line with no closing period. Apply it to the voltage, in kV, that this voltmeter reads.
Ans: {"value": 0.73, "unit": "kV"}
